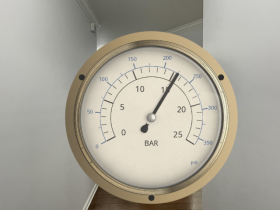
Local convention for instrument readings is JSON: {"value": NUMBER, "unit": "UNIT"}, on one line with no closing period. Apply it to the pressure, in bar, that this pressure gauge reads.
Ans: {"value": 15.5, "unit": "bar"}
